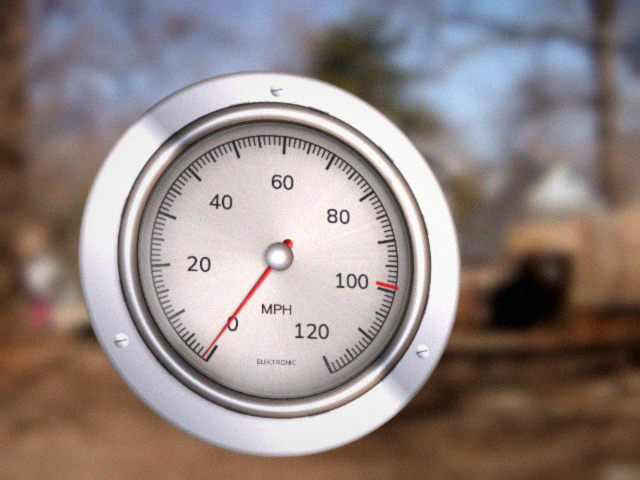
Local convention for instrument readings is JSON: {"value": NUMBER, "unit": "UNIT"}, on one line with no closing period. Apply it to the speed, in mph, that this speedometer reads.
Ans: {"value": 1, "unit": "mph"}
